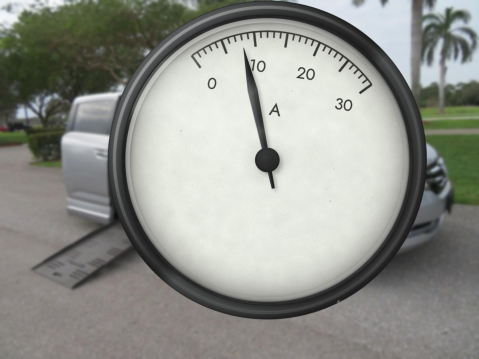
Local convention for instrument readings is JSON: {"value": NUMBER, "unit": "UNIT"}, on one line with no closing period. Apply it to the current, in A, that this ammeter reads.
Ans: {"value": 8, "unit": "A"}
